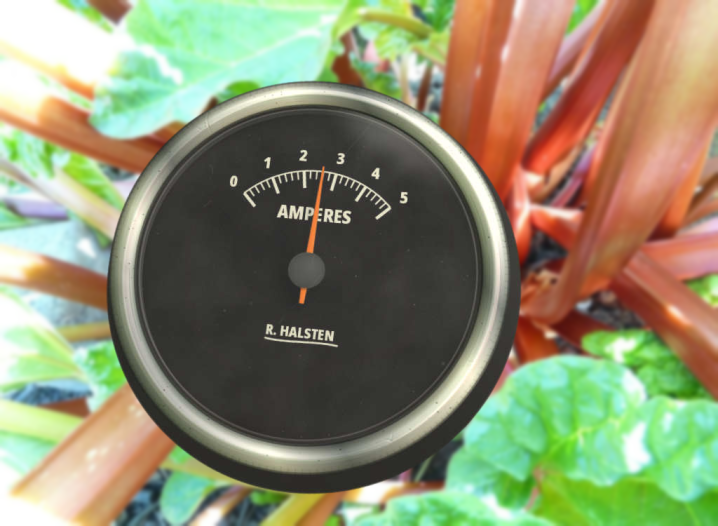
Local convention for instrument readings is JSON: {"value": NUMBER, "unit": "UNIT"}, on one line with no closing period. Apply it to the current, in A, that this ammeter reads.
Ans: {"value": 2.6, "unit": "A"}
